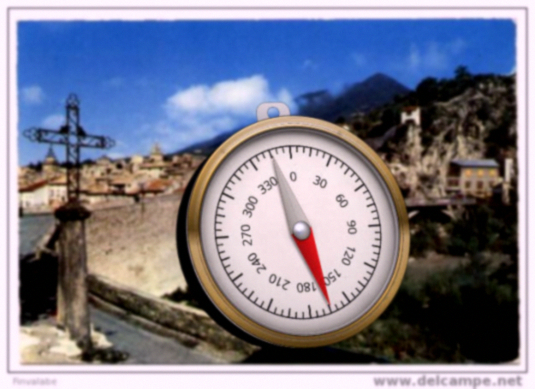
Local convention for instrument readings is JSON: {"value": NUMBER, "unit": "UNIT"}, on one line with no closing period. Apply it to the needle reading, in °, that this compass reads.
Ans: {"value": 165, "unit": "°"}
